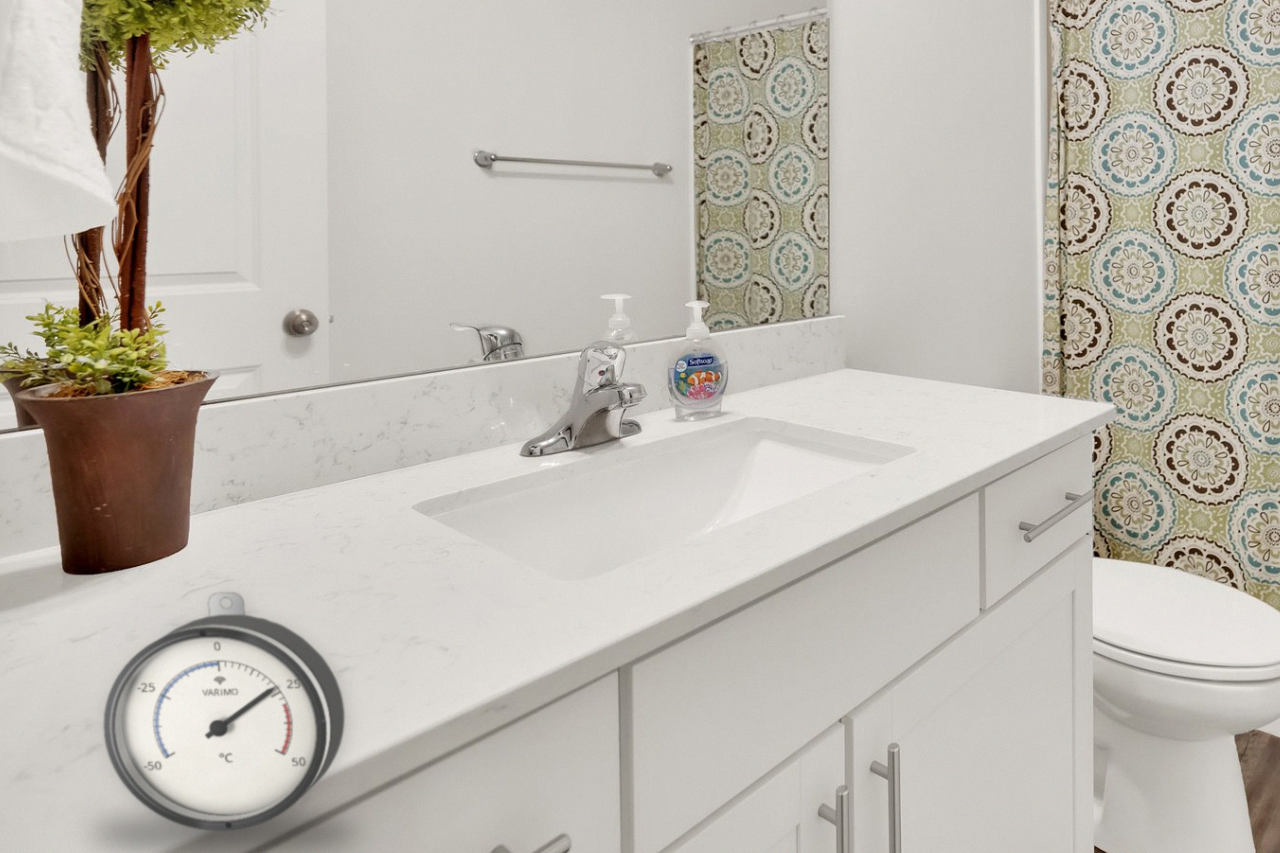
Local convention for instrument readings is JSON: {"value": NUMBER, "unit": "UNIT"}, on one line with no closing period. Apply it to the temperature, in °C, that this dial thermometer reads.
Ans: {"value": 22.5, "unit": "°C"}
